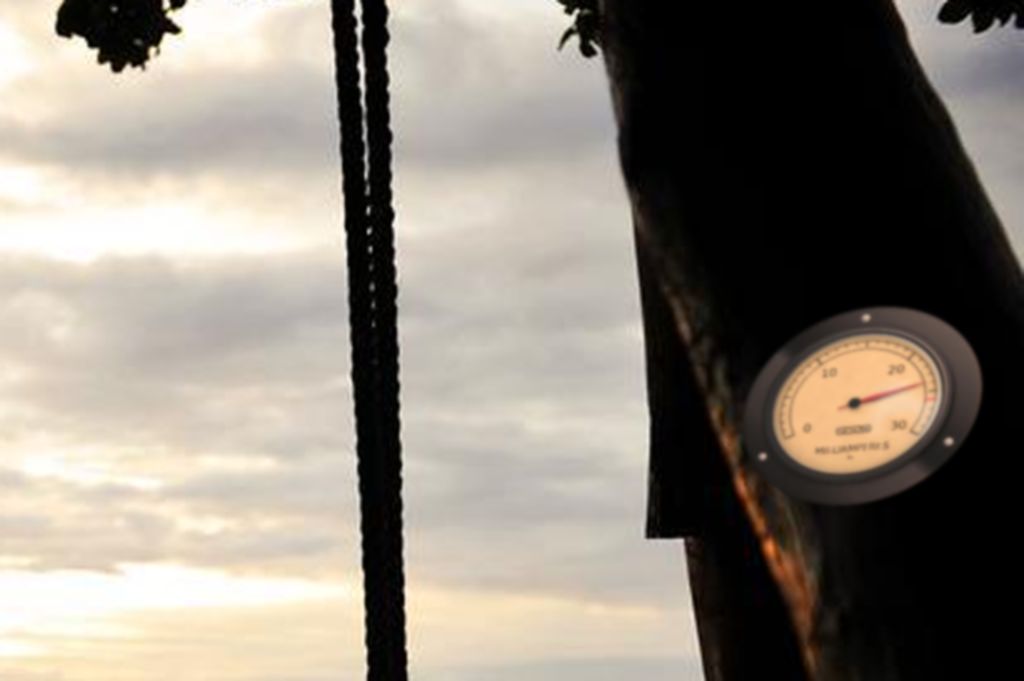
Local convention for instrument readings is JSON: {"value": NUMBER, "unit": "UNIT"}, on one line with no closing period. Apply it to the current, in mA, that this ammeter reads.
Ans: {"value": 24, "unit": "mA"}
